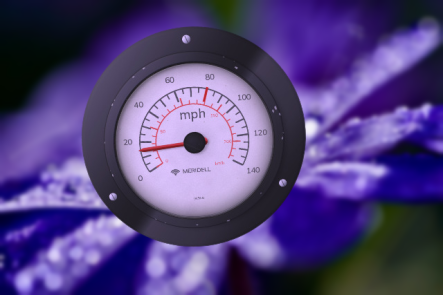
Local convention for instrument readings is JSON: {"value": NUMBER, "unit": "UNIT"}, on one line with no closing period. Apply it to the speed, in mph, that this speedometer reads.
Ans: {"value": 15, "unit": "mph"}
